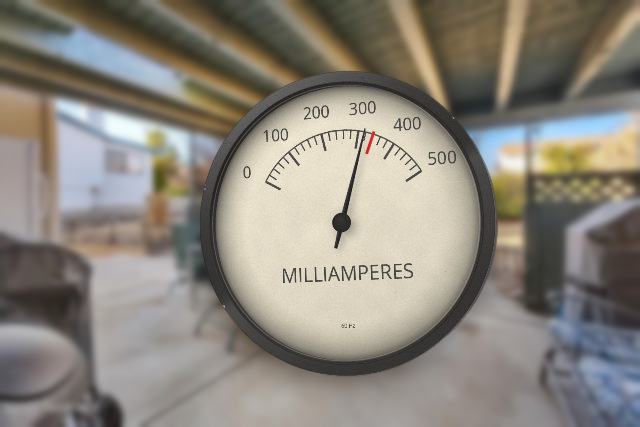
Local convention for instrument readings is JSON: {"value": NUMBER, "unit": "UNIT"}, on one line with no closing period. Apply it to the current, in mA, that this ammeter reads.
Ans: {"value": 320, "unit": "mA"}
